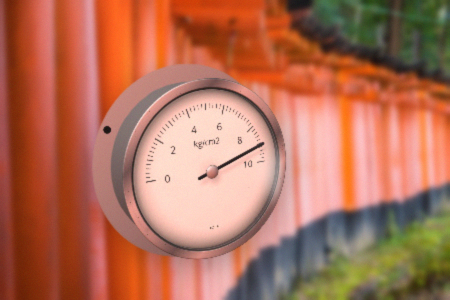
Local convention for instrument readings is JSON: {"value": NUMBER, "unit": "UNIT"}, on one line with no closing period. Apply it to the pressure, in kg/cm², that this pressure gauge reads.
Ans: {"value": 9, "unit": "kg/cm²"}
